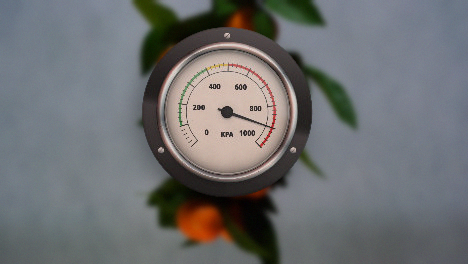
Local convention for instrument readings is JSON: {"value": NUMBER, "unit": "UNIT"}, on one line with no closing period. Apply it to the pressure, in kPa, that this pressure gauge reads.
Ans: {"value": 900, "unit": "kPa"}
